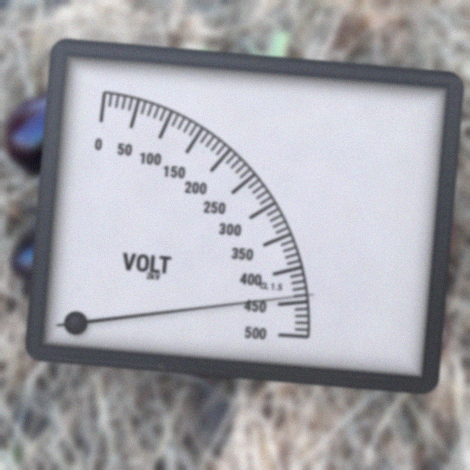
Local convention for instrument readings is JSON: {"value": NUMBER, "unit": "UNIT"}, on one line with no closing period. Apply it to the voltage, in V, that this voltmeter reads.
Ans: {"value": 440, "unit": "V"}
